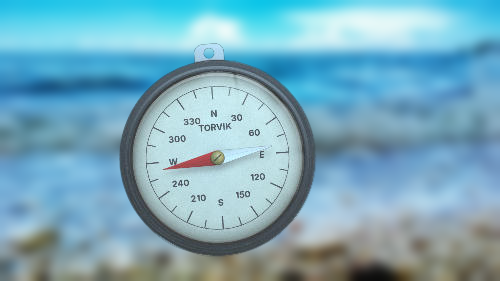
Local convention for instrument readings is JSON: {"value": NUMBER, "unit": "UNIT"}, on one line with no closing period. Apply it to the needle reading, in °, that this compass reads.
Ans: {"value": 262.5, "unit": "°"}
